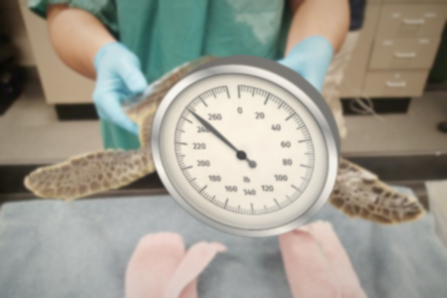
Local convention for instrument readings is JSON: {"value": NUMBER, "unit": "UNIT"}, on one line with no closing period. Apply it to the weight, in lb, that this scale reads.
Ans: {"value": 250, "unit": "lb"}
